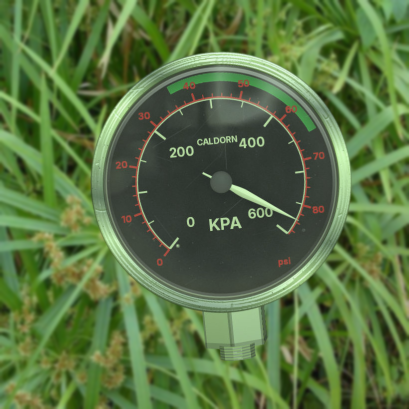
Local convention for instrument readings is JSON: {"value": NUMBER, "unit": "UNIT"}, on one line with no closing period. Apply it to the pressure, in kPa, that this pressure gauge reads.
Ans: {"value": 575, "unit": "kPa"}
